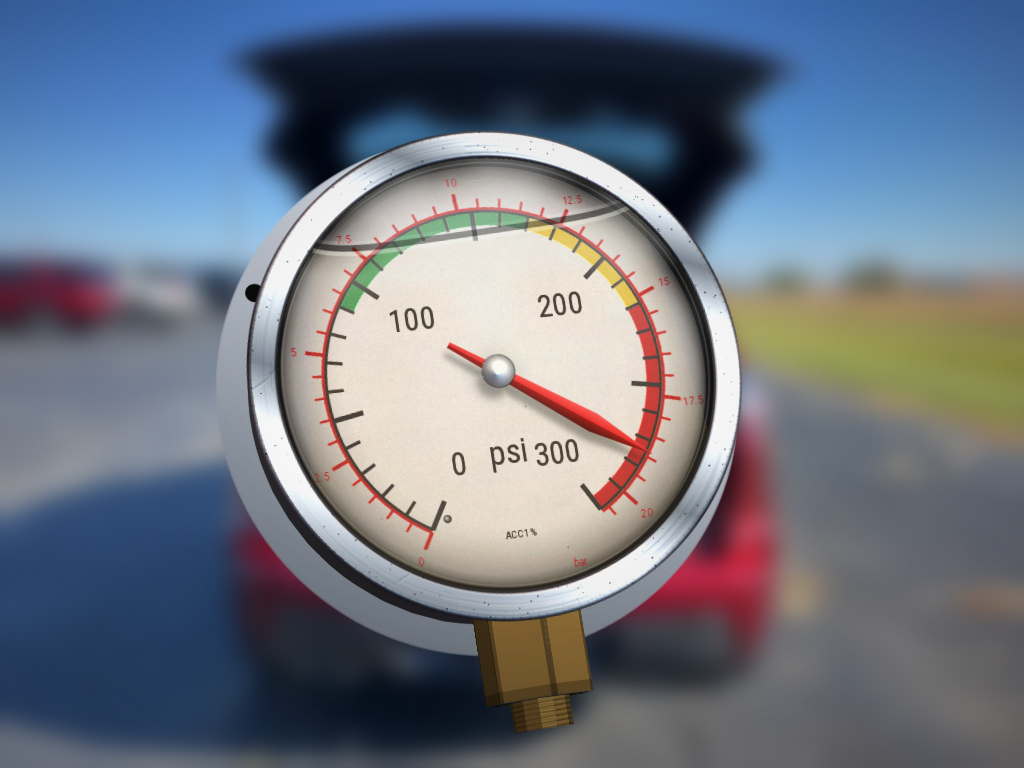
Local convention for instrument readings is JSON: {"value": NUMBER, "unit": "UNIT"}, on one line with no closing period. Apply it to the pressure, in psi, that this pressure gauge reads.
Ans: {"value": 275, "unit": "psi"}
